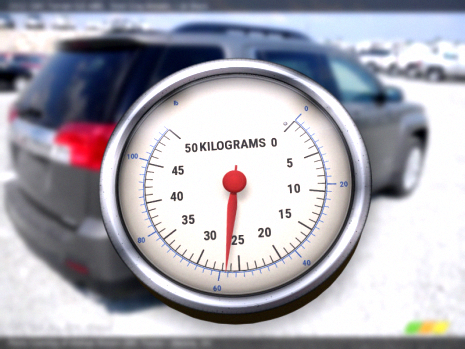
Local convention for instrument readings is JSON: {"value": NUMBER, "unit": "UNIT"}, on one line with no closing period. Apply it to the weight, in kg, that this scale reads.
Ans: {"value": 26.5, "unit": "kg"}
